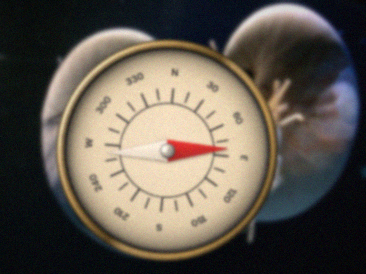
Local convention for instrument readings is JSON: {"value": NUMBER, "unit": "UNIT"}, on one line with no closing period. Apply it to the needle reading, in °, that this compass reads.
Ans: {"value": 82.5, "unit": "°"}
